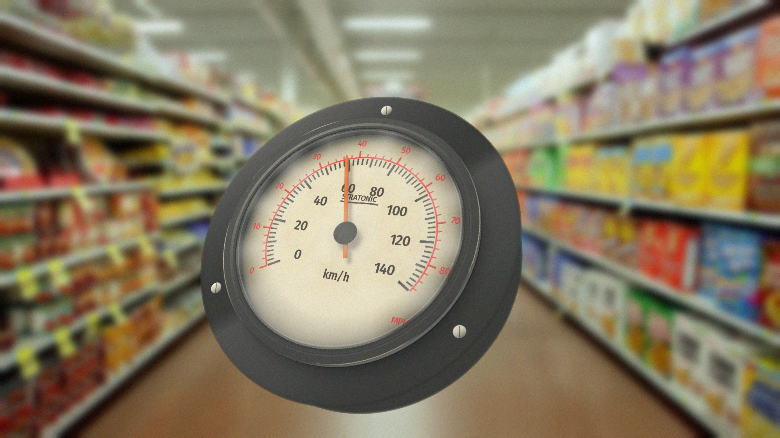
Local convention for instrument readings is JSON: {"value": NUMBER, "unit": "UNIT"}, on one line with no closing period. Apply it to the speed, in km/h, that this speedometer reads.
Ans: {"value": 60, "unit": "km/h"}
